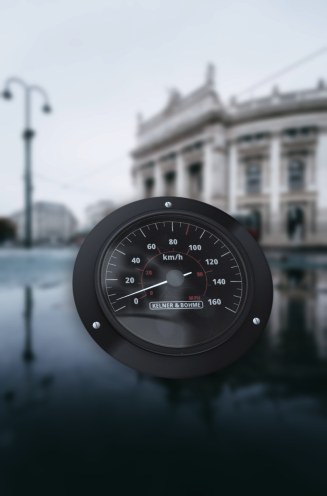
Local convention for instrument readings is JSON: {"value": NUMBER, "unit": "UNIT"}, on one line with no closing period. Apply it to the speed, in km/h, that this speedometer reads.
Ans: {"value": 5, "unit": "km/h"}
